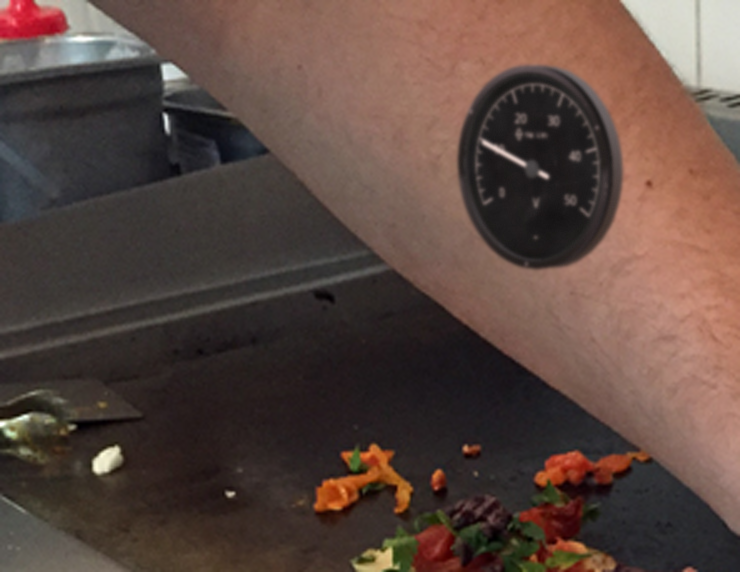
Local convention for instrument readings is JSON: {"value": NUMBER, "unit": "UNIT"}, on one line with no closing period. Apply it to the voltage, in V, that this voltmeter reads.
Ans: {"value": 10, "unit": "V"}
